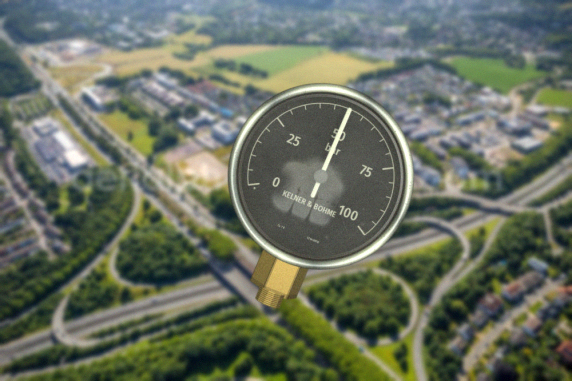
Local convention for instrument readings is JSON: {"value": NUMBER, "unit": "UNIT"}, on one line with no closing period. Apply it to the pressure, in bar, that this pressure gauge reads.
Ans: {"value": 50, "unit": "bar"}
